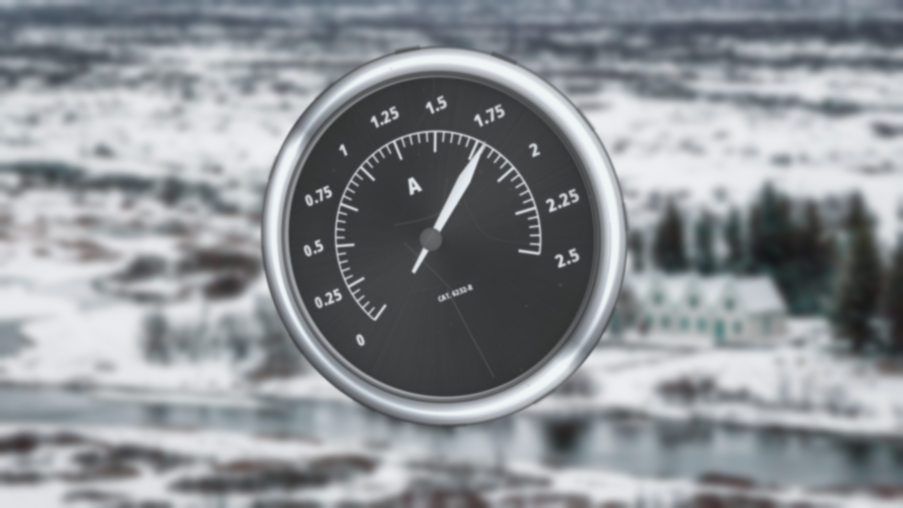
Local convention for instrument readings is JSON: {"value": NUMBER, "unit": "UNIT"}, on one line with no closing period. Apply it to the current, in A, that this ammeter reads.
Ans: {"value": 1.8, "unit": "A"}
